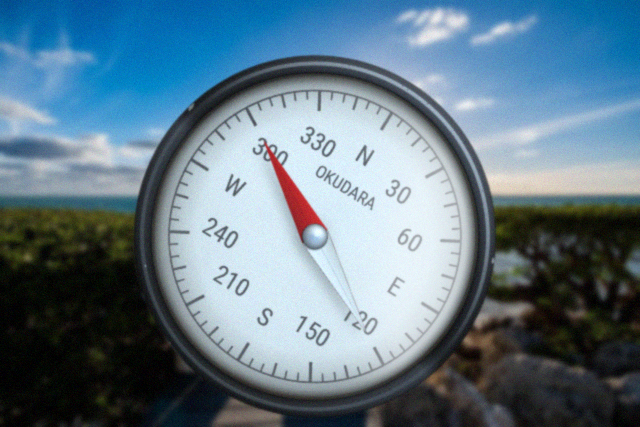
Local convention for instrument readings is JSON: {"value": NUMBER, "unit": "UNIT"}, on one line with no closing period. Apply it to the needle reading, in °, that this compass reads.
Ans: {"value": 300, "unit": "°"}
